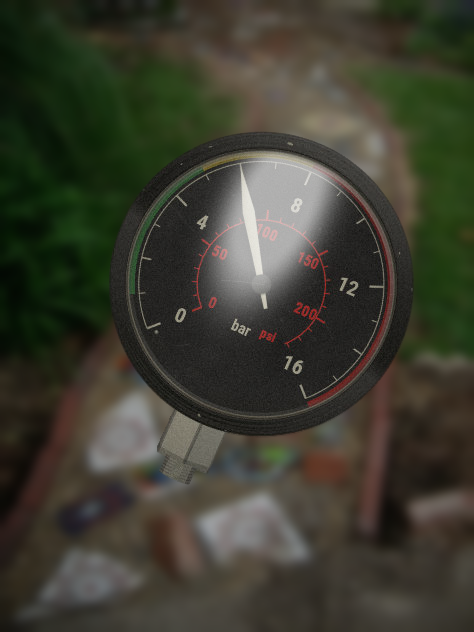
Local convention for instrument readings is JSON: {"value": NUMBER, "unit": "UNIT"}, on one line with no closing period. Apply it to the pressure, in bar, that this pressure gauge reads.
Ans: {"value": 6, "unit": "bar"}
